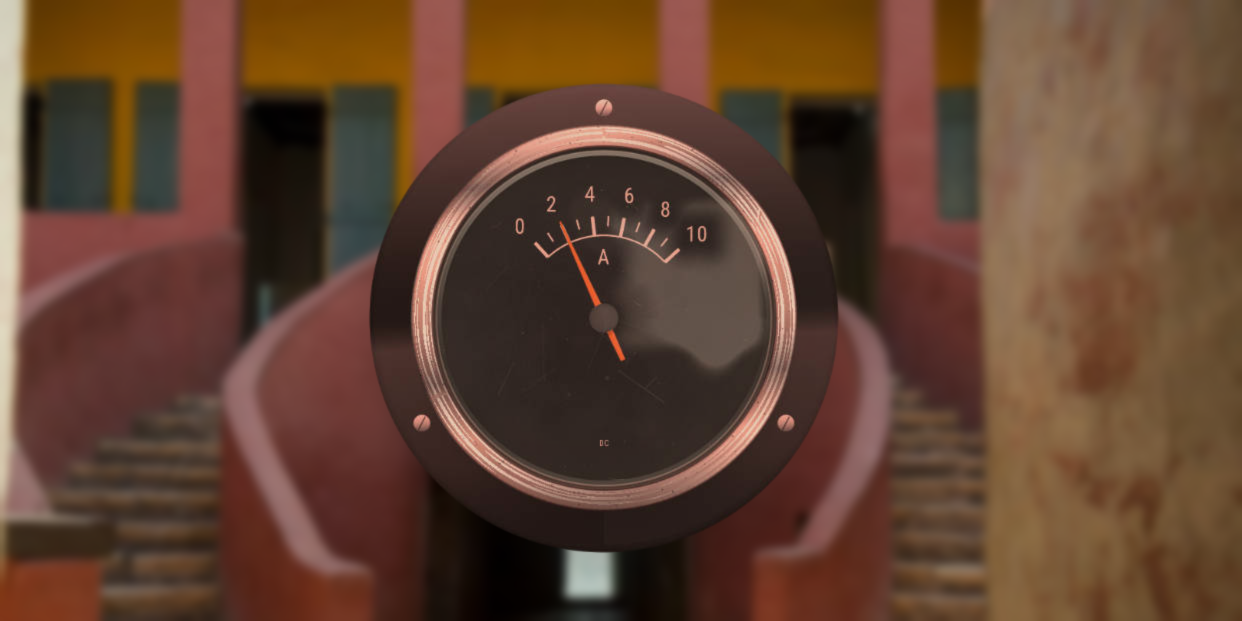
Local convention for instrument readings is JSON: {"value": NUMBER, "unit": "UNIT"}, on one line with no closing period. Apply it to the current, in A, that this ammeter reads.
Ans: {"value": 2, "unit": "A"}
